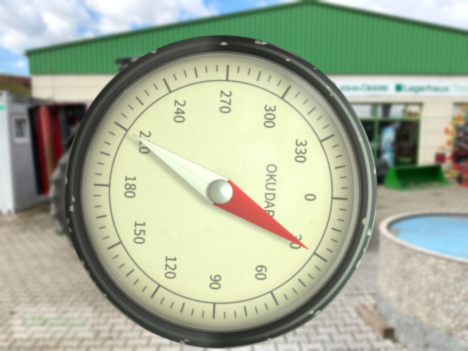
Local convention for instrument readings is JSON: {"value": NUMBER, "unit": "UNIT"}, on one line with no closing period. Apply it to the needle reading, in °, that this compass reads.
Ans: {"value": 30, "unit": "°"}
